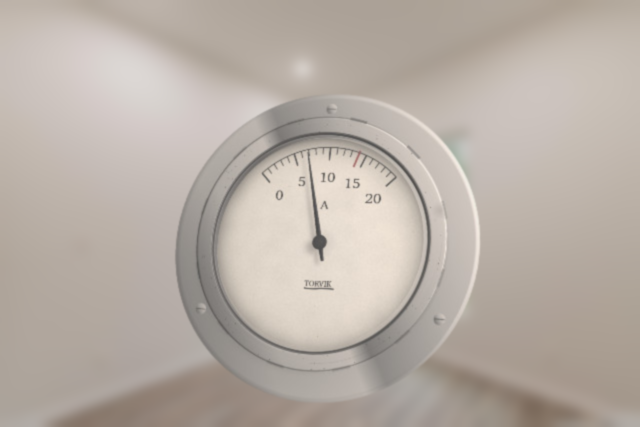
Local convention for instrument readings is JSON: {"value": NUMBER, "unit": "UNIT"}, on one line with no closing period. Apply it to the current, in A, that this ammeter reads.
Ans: {"value": 7, "unit": "A"}
